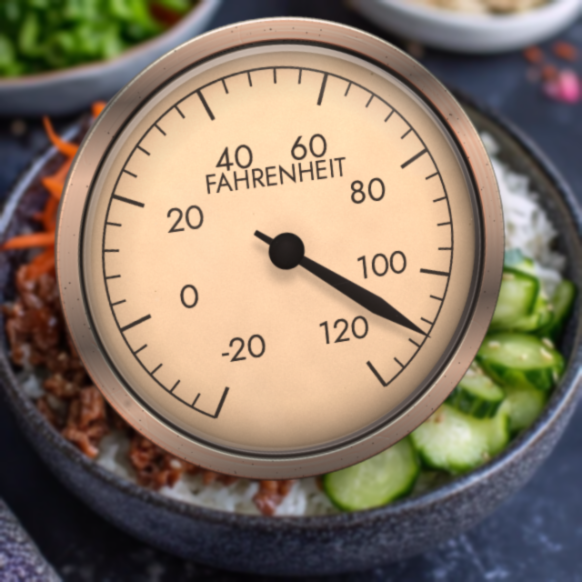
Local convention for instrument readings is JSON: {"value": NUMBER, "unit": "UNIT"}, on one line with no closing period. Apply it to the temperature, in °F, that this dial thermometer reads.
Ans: {"value": 110, "unit": "°F"}
